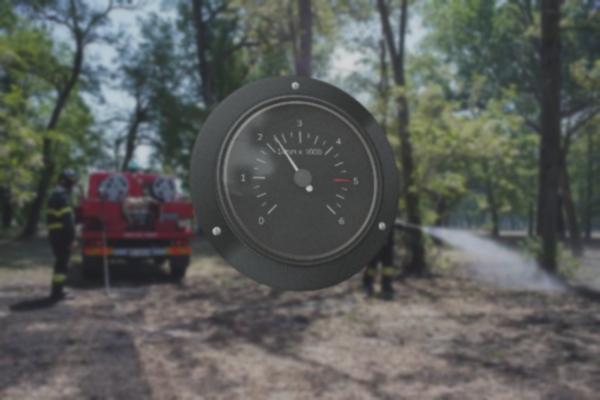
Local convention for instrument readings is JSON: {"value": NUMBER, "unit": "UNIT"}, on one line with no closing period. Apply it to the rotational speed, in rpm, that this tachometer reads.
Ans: {"value": 2250, "unit": "rpm"}
